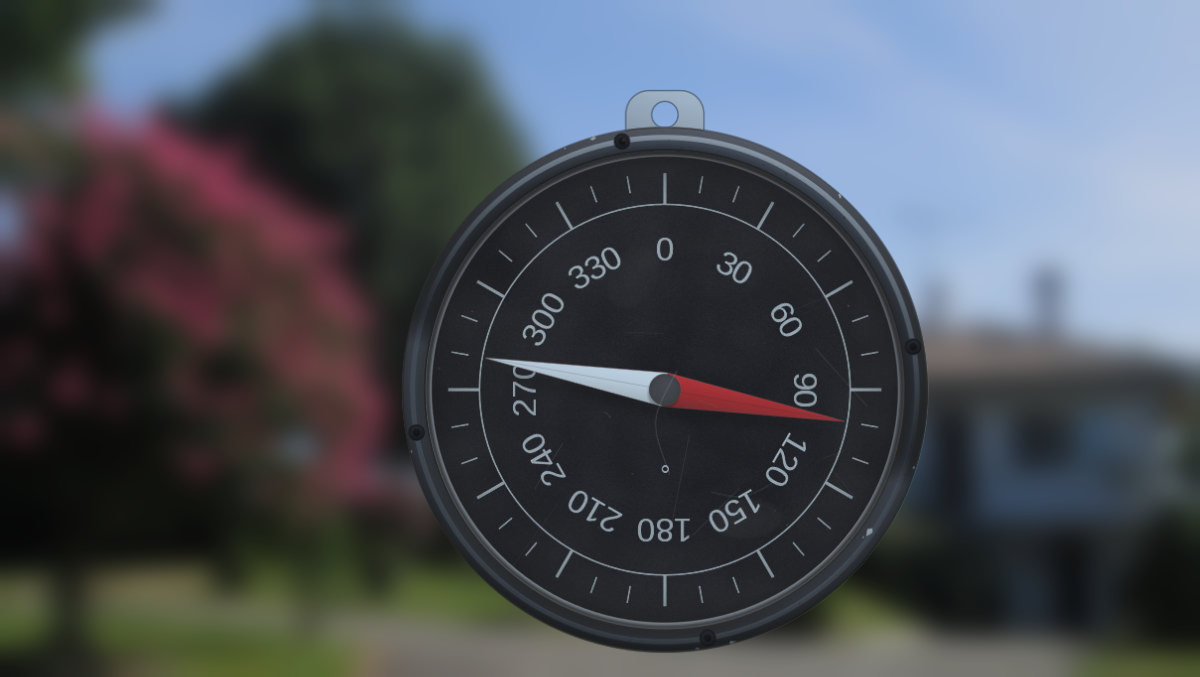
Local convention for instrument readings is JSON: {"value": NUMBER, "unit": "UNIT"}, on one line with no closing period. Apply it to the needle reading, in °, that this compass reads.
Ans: {"value": 100, "unit": "°"}
